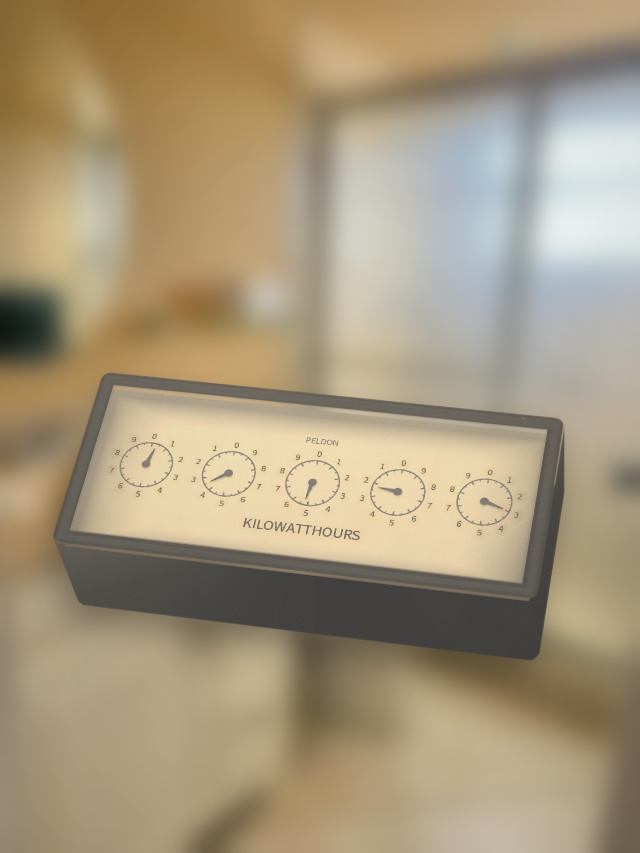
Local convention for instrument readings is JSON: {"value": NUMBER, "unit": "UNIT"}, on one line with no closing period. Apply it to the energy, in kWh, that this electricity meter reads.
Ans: {"value": 3523, "unit": "kWh"}
